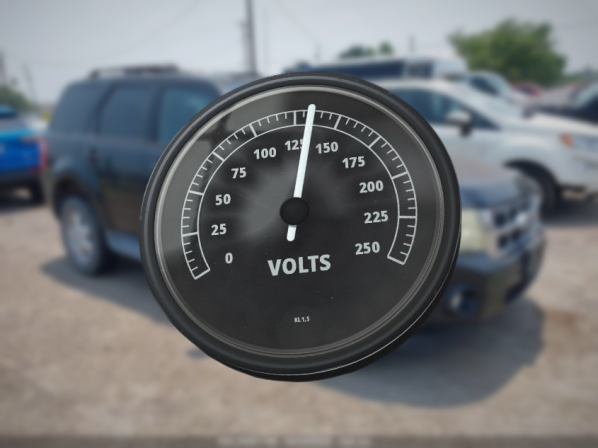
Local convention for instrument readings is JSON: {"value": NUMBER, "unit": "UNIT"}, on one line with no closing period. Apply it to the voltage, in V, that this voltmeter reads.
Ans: {"value": 135, "unit": "V"}
